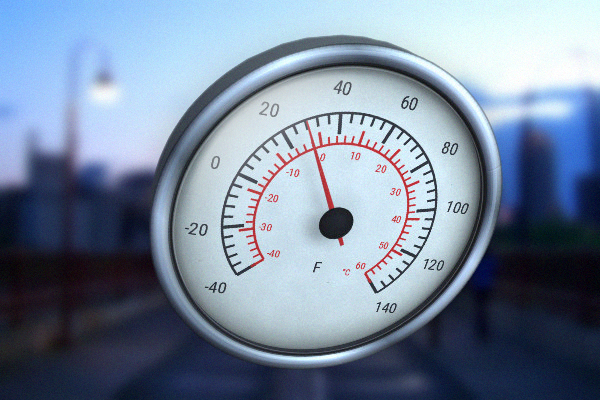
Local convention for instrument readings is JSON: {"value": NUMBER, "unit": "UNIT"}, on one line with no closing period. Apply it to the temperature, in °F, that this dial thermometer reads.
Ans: {"value": 28, "unit": "°F"}
